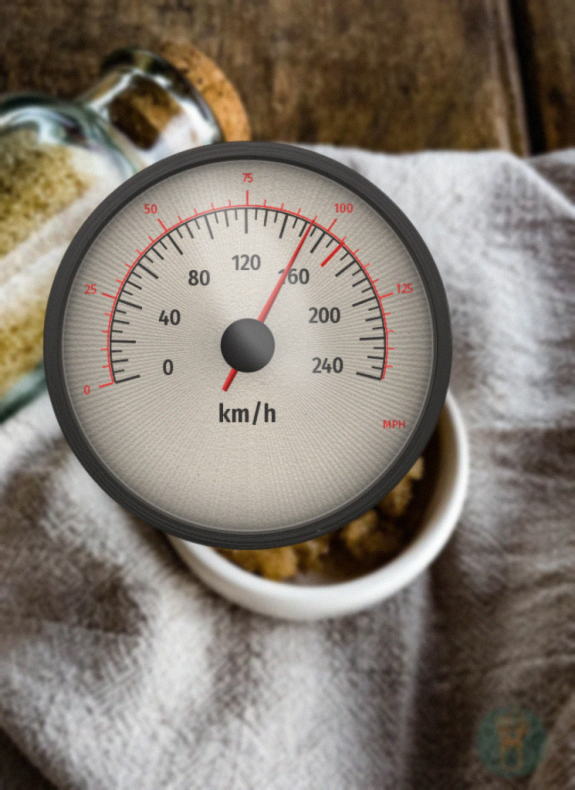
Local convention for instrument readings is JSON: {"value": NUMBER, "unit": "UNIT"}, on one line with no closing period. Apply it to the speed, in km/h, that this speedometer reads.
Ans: {"value": 152.5, "unit": "km/h"}
